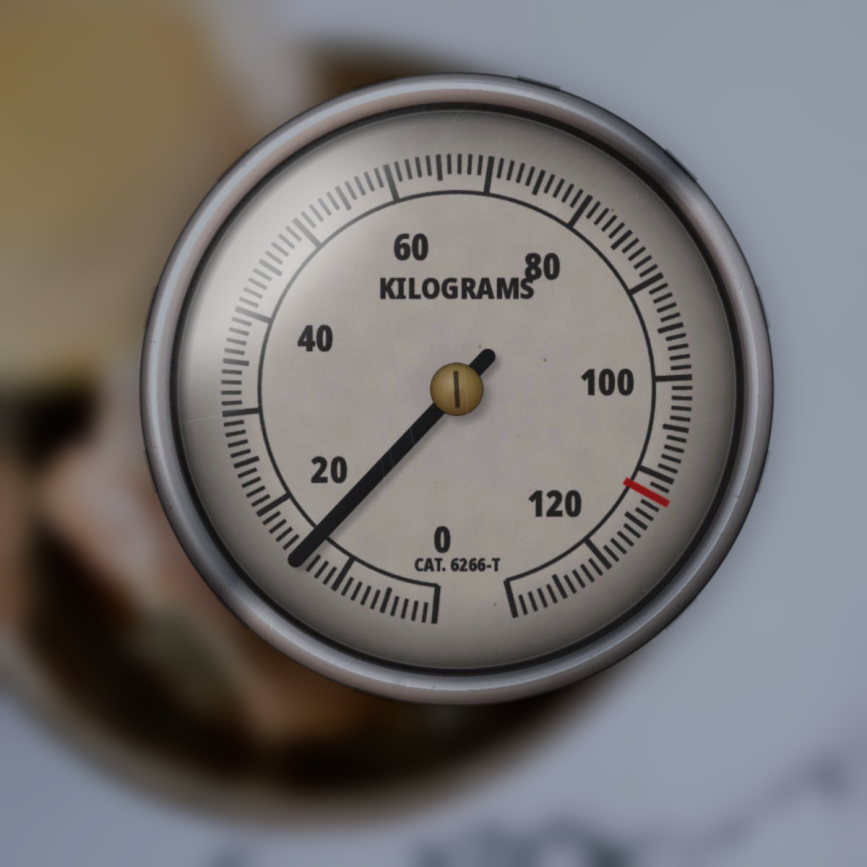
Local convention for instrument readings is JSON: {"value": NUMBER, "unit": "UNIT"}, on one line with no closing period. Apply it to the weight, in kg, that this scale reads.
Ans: {"value": 14.5, "unit": "kg"}
